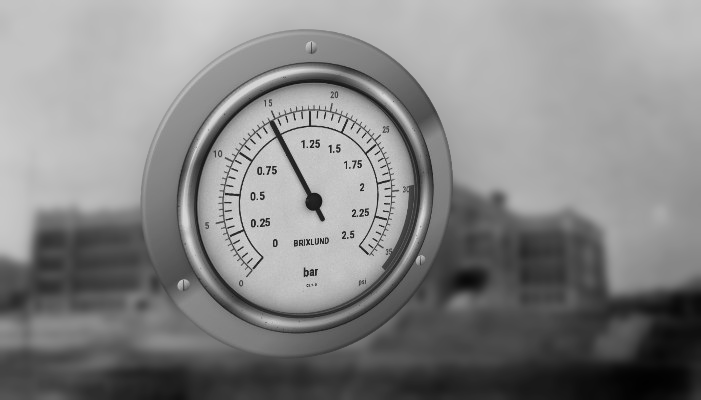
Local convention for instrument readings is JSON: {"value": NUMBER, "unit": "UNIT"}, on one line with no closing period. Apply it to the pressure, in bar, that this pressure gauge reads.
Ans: {"value": 1, "unit": "bar"}
